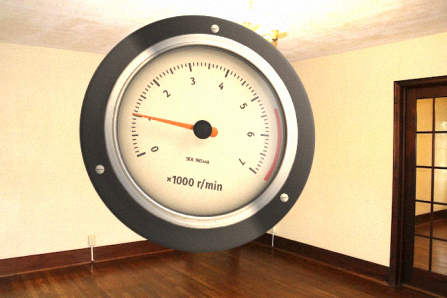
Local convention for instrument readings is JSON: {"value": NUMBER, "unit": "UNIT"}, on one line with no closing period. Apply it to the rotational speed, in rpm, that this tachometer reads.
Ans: {"value": 1000, "unit": "rpm"}
